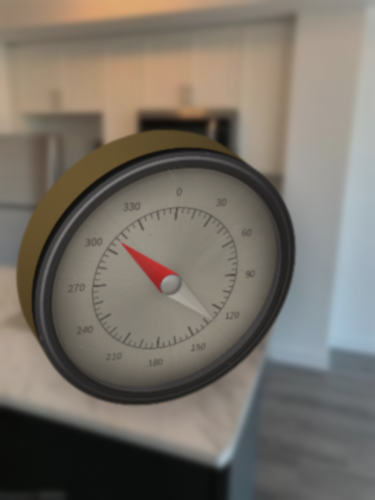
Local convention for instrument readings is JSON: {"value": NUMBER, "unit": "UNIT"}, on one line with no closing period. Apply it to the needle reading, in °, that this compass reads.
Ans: {"value": 310, "unit": "°"}
